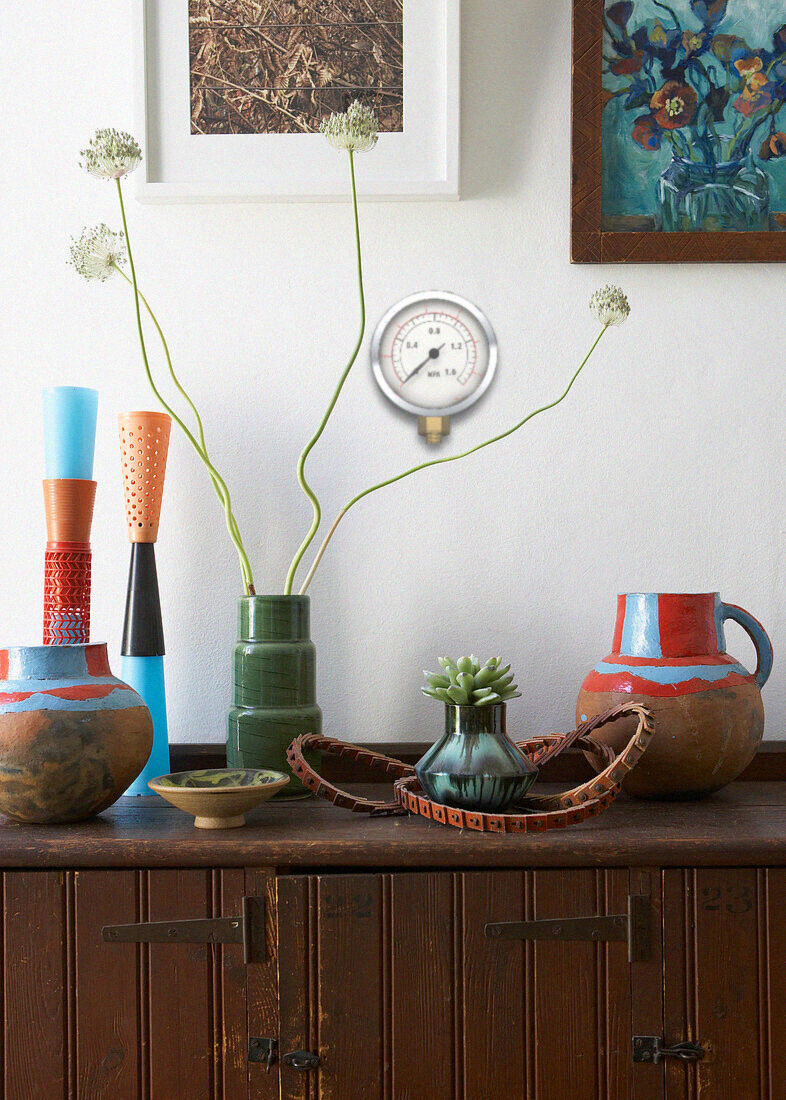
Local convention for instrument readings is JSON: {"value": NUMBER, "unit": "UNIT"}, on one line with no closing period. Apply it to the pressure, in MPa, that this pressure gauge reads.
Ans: {"value": 0, "unit": "MPa"}
